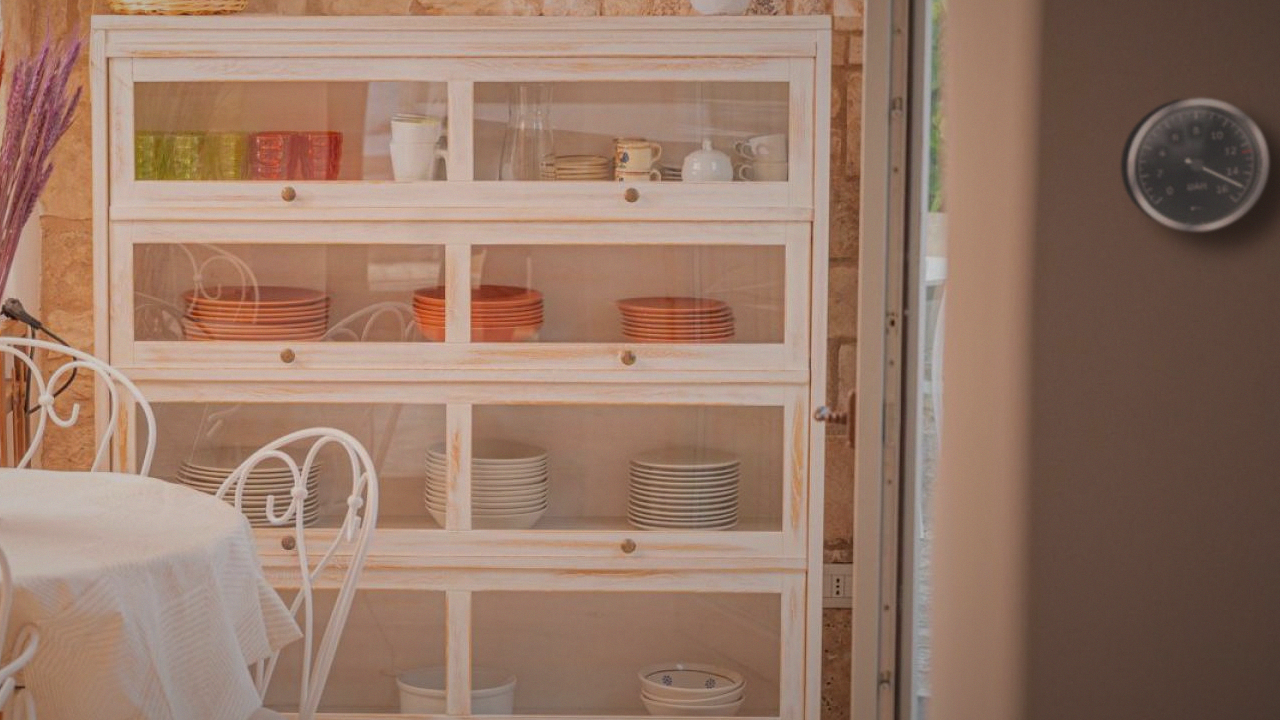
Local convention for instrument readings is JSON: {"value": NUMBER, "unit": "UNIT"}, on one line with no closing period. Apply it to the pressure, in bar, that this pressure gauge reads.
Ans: {"value": 15, "unit": "bar"}
